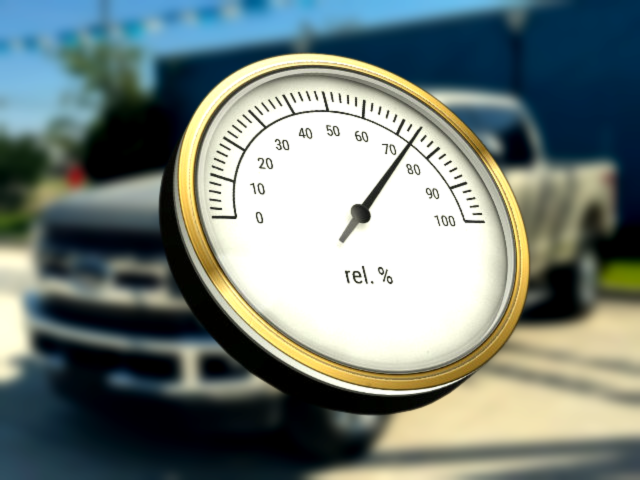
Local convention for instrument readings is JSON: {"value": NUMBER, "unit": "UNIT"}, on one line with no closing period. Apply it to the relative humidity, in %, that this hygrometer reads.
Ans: {"value": 74, "unit": "%"}
